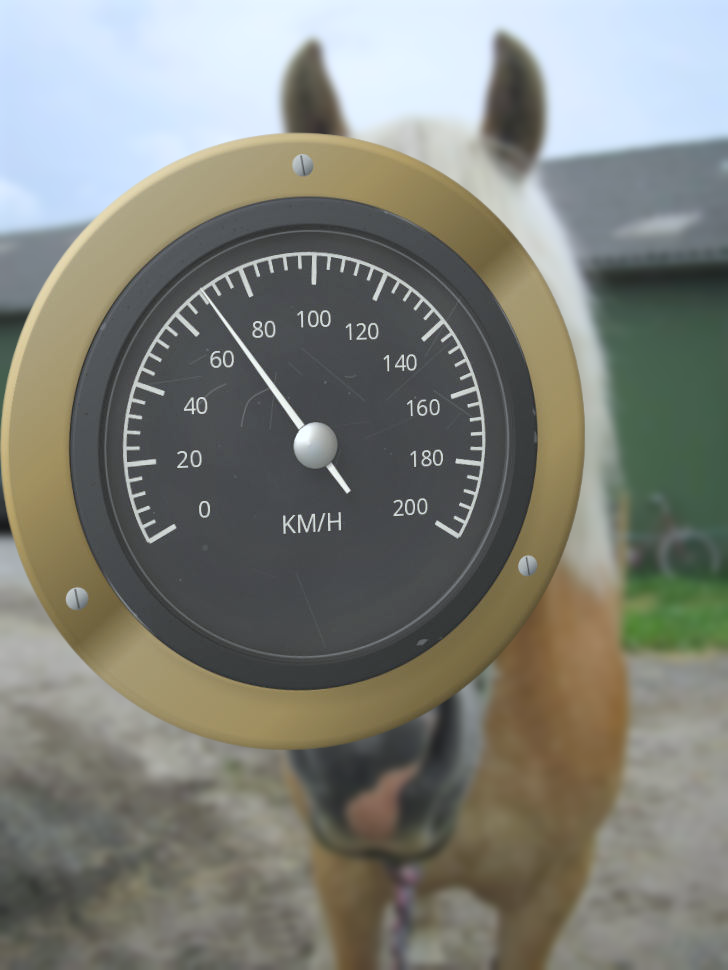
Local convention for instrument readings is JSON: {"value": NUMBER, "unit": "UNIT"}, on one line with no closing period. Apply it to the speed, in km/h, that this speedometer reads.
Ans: {"value": 68, "unit": "km/h"}
